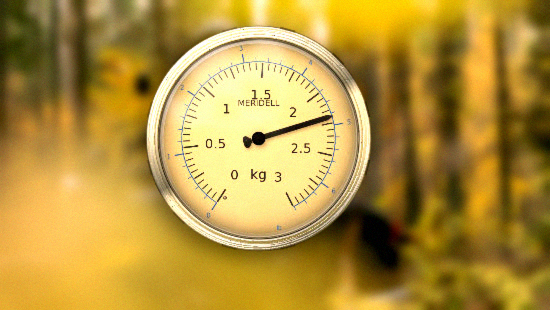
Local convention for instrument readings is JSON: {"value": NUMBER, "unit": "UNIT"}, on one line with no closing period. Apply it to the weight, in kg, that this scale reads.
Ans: {"value": 2.2, "unit": "kg"}
